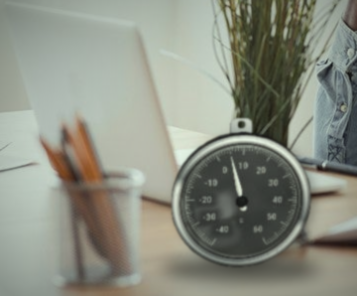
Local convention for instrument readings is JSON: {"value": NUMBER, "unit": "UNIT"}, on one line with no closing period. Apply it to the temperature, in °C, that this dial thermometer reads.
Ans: {"value": 5, "unit": "°C"}
